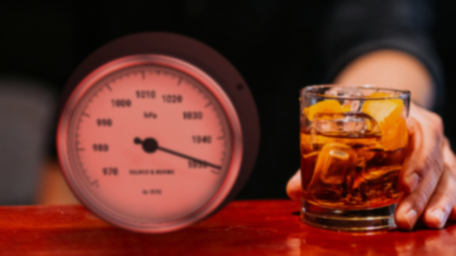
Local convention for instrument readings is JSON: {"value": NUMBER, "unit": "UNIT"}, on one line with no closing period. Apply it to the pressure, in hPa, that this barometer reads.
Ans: {"value": 1048, "unit": "hPa"}
